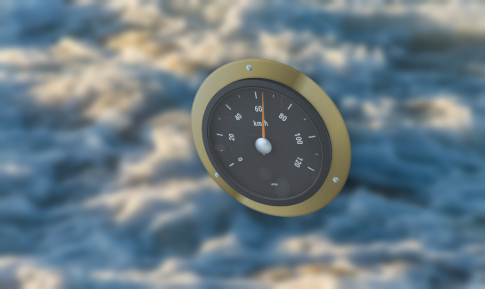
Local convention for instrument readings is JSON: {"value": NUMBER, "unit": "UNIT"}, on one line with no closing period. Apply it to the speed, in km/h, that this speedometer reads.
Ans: {"value": 65, "unit": "km/h"}
